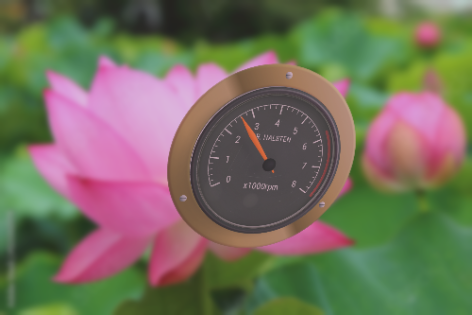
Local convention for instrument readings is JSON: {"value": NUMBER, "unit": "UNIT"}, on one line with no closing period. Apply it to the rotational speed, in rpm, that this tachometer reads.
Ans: {"value": 2600, "unit": "rpm"}
